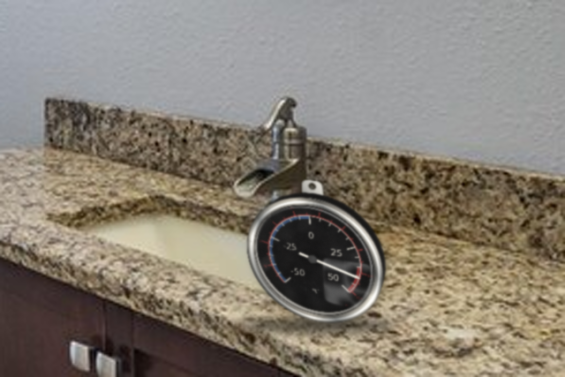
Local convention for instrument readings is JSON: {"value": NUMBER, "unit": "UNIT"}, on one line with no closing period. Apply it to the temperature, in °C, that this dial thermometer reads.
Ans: {"value": 40, "unit": "°C"}
